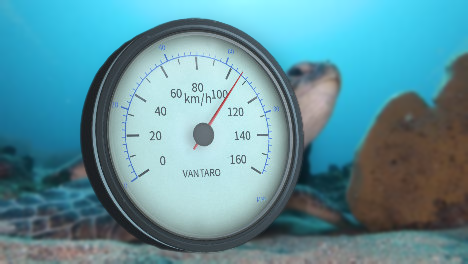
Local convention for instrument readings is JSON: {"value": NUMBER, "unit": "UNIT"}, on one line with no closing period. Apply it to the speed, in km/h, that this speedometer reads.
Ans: {"value": 105, "unit": "km/h"}
